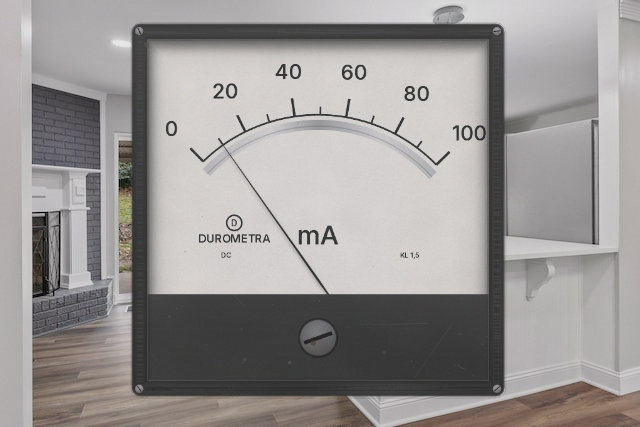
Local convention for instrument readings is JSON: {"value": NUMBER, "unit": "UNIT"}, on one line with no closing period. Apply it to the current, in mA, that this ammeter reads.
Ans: {"value": 10, "unit": "mA"}
